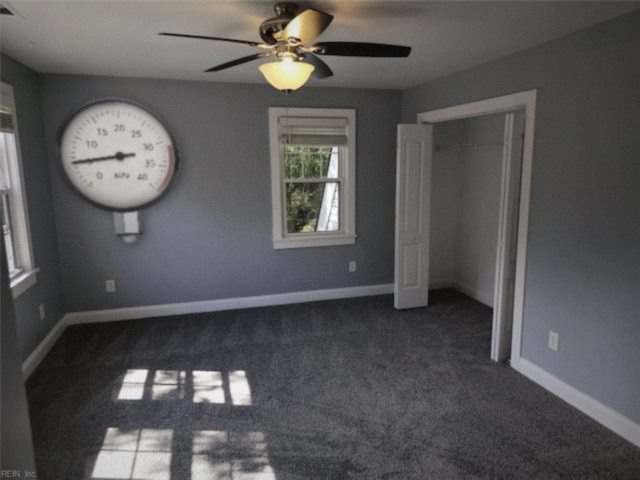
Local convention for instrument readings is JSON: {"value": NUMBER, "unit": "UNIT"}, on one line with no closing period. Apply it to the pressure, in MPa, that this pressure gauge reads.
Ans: {"value": 5, "unit": "MPa"}
